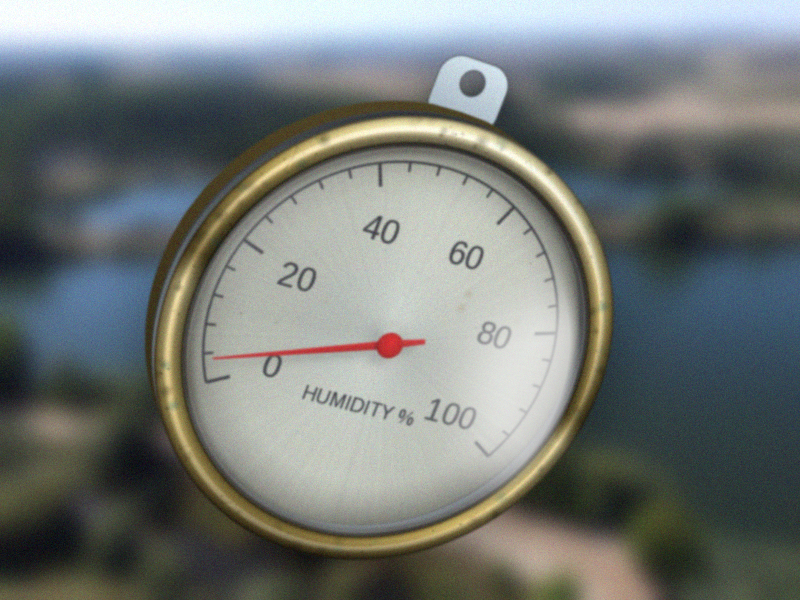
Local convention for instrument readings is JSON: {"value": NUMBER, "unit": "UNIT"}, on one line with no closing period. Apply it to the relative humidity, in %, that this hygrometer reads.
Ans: {"value": 4, "unit": "%"}
